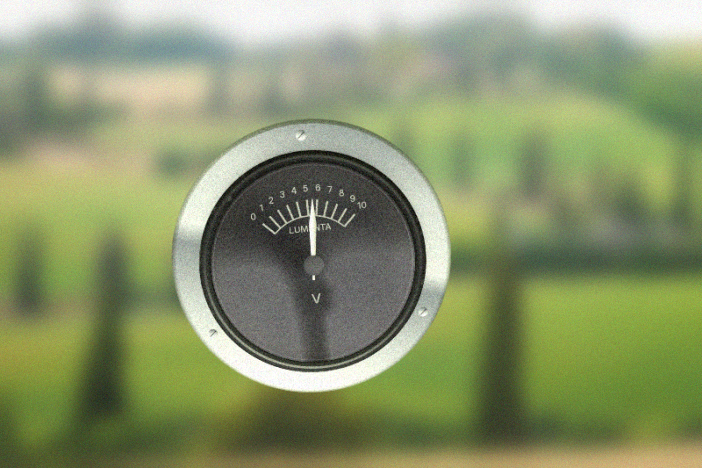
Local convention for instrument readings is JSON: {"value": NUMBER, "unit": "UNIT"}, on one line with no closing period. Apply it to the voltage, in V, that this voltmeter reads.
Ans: {"value": 5.5, "unit": "V"}
